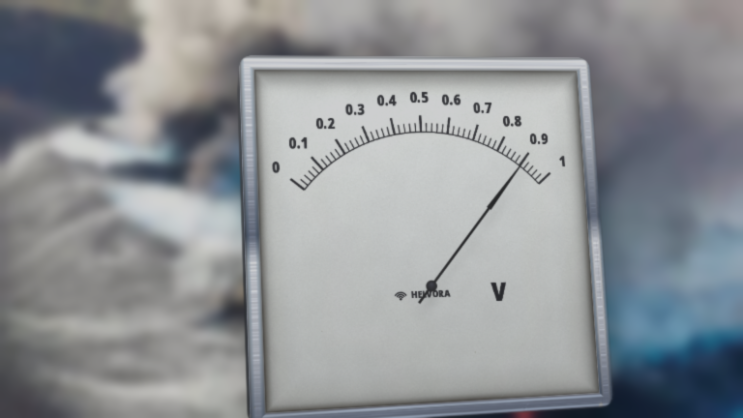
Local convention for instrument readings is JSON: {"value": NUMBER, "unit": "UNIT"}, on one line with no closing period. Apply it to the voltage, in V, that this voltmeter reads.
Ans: {"value": 0.9, "unit": "V"}
